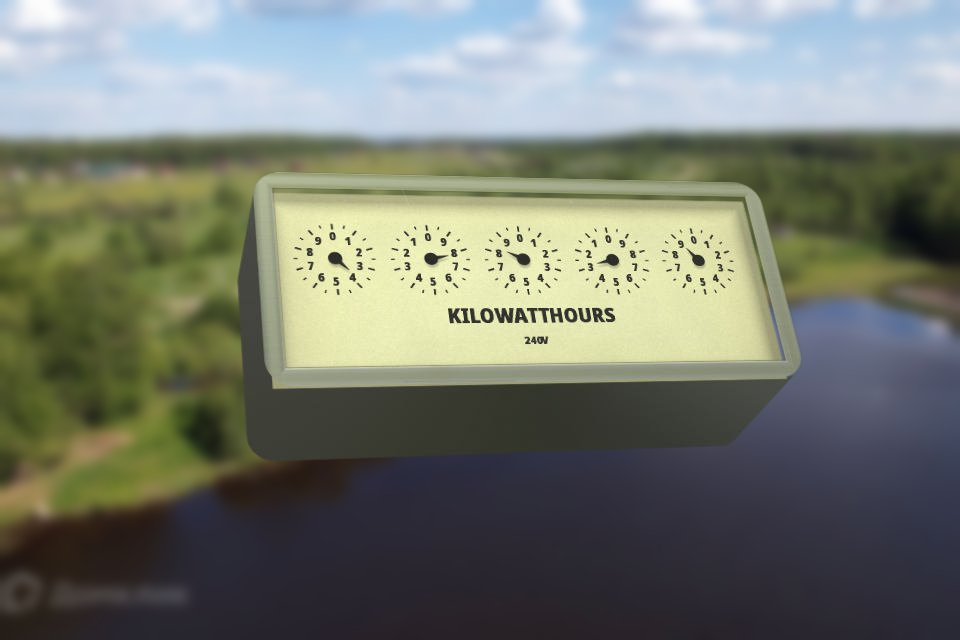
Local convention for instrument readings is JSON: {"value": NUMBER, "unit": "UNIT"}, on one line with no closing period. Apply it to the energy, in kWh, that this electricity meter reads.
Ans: {"value": 37829, "unit": "kWh"}
